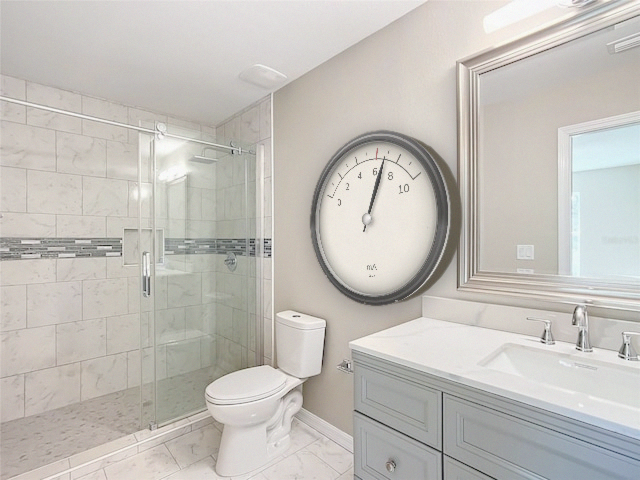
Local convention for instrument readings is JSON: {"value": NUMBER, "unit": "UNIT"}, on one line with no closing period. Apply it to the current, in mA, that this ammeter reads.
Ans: {"value": 7, "unit": "mA"}
